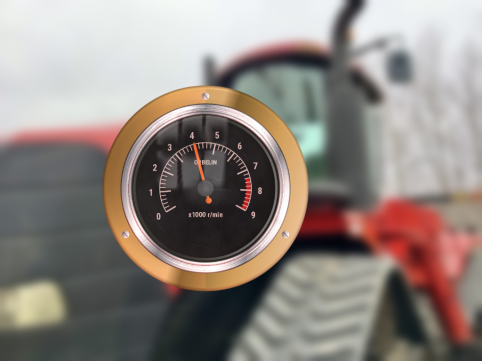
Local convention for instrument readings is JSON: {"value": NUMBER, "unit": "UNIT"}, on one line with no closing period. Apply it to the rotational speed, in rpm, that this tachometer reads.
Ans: {"value": 4000, "unit": "rpm"}
